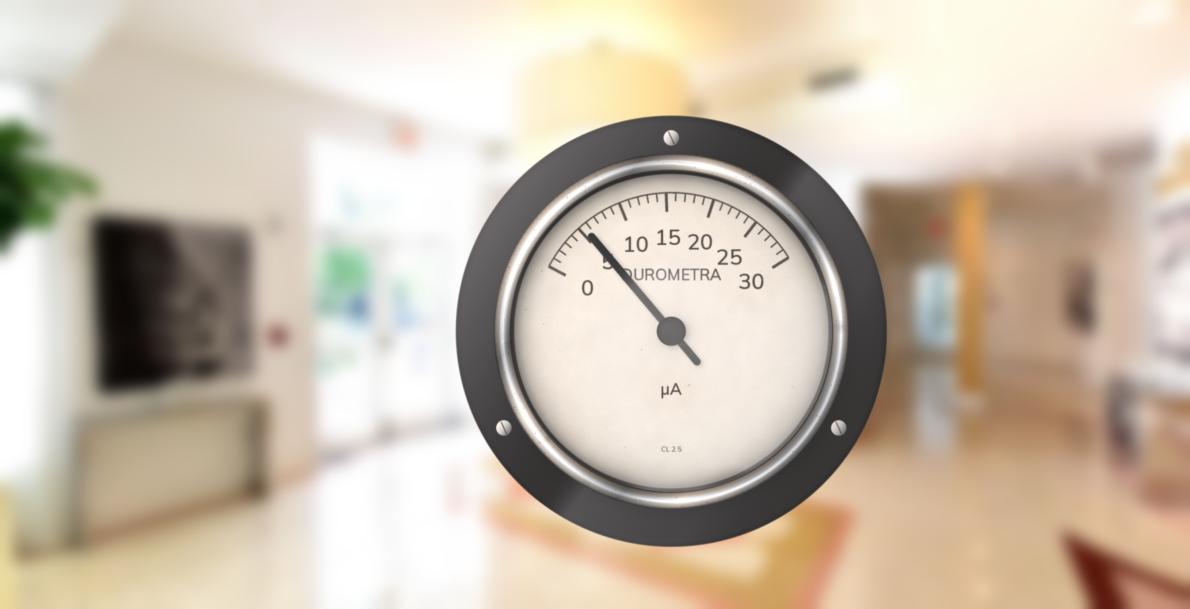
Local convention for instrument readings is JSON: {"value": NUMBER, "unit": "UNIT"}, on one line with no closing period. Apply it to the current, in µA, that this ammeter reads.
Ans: {"value": 5.5, "unit": "µA"}
